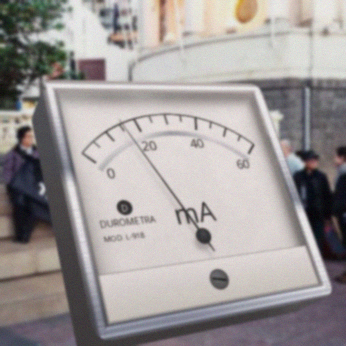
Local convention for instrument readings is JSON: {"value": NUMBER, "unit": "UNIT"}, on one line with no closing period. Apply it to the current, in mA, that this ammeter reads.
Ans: {"value": 15, "unit": "mA"}
